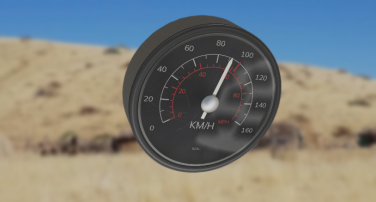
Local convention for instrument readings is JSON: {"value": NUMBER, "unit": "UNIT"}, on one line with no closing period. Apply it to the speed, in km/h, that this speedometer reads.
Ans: {"value": 90, "unit": "km/h"}
